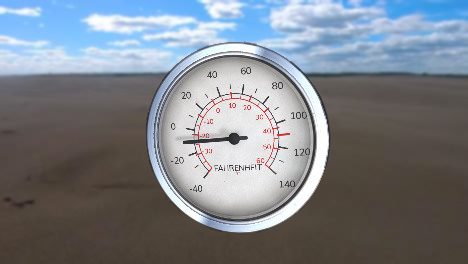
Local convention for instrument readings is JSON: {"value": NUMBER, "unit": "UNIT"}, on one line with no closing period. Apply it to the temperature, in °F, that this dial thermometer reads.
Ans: {"value": -10, "unit": "°F"}
